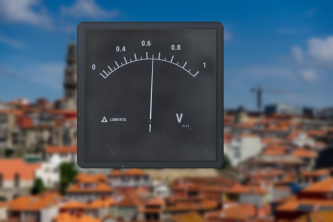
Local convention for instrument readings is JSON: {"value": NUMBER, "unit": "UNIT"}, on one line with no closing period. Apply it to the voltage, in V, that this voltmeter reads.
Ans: {"value": 0.65, "unit": "V"}
